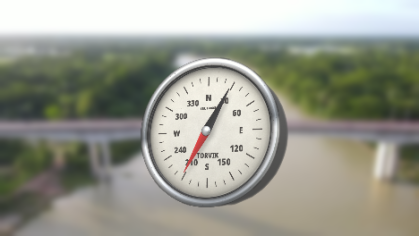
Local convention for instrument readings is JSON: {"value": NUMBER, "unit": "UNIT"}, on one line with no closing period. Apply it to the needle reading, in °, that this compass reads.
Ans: {"value": 210, "unit": "°"}
